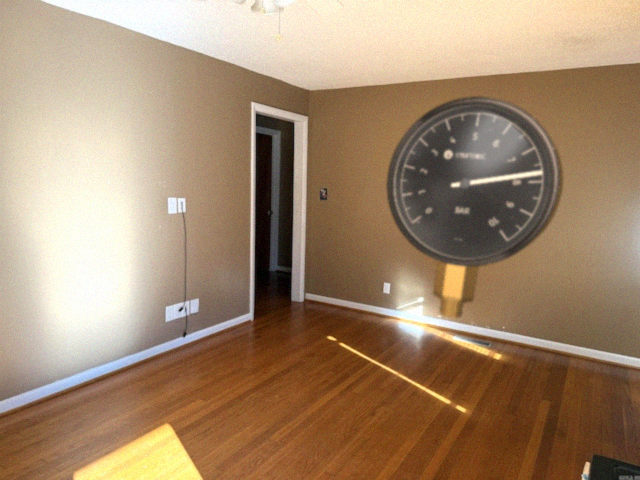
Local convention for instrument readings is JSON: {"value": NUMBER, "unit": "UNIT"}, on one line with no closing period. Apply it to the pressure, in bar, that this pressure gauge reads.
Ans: {"value": 7.75, "unit": "bar"}
